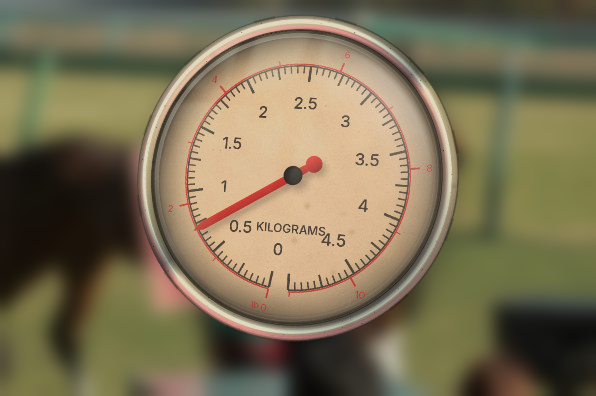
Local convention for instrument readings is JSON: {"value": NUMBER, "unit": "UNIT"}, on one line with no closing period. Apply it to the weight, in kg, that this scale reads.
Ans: {"value": 0.7, "unit": "kg"}
